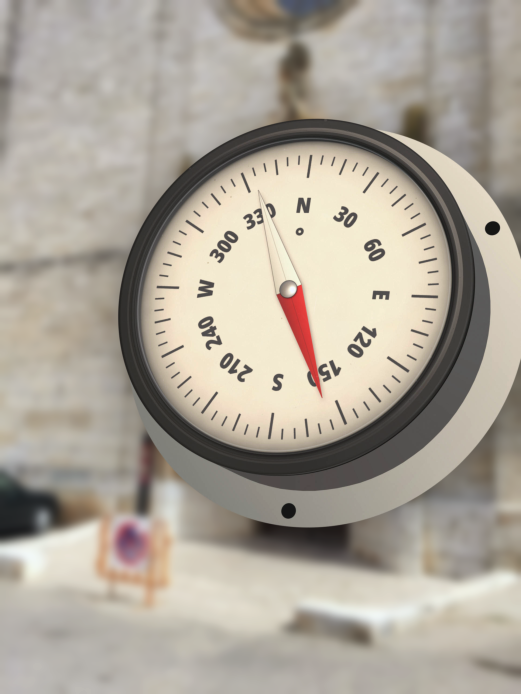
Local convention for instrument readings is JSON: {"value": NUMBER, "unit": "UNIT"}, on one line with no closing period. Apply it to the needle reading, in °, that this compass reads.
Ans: {"value": 155, "unit": "°"}
